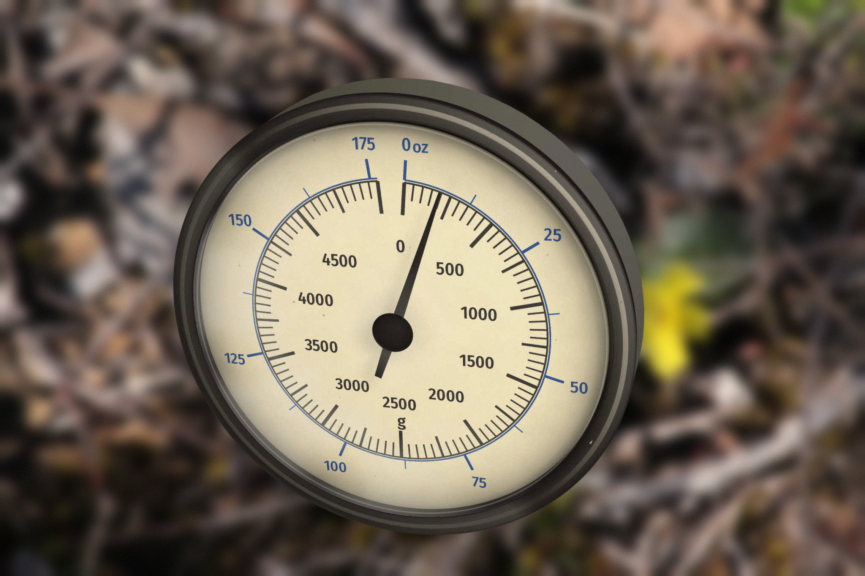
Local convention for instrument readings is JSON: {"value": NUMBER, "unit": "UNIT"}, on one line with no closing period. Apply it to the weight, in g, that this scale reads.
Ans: {"value": 200, "unit": "g"}
